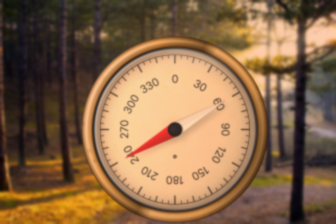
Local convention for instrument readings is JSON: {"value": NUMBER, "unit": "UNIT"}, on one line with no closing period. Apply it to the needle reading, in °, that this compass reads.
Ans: {"value": 240, "unit": "°"}
